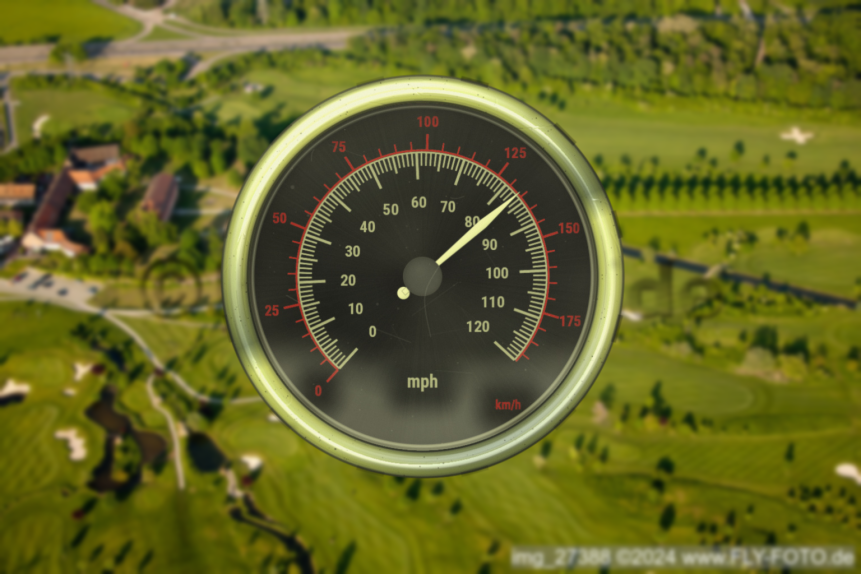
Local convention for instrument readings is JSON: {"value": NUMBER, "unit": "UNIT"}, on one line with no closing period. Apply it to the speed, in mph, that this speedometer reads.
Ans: {"value": 83, "unit": "mph"}
